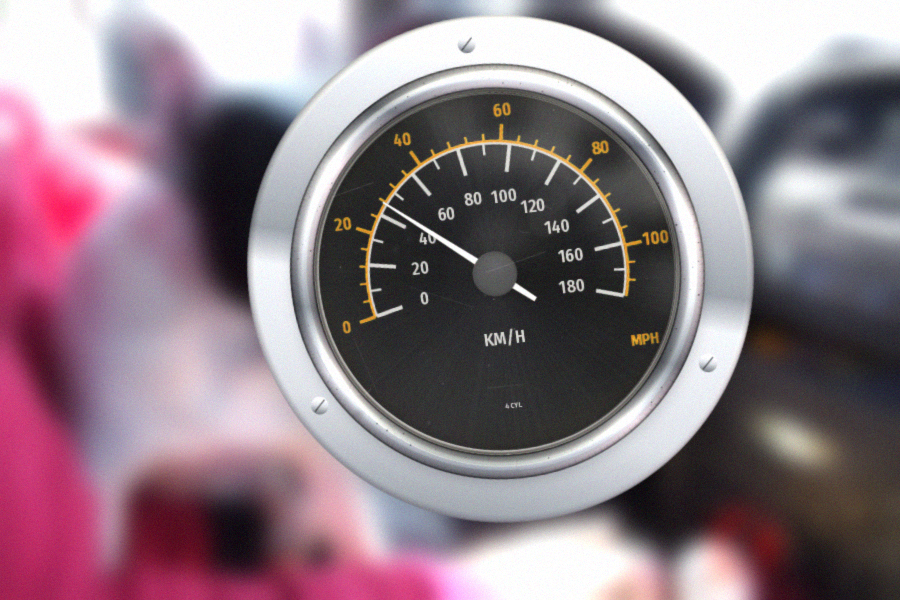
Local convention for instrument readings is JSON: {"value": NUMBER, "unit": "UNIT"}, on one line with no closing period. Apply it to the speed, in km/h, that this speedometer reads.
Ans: {"value": 45, "unit": "km/h"}
